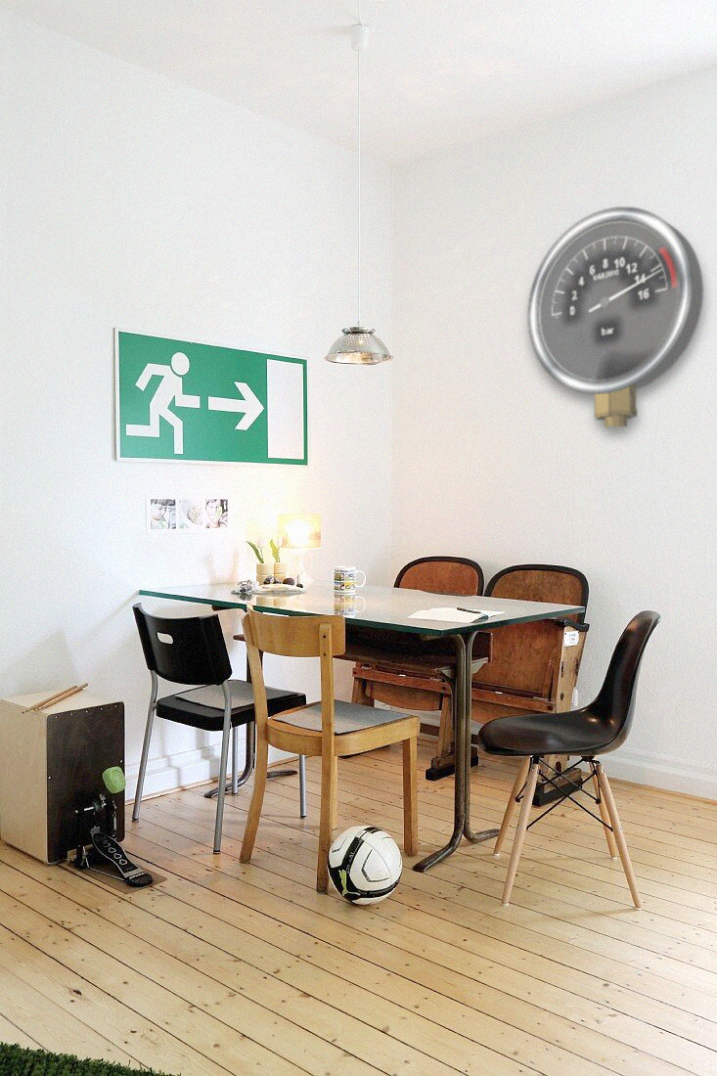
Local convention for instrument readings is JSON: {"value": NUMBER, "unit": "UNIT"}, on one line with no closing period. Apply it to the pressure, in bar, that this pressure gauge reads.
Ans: {"value": 14.5, "unit": "bar"}
